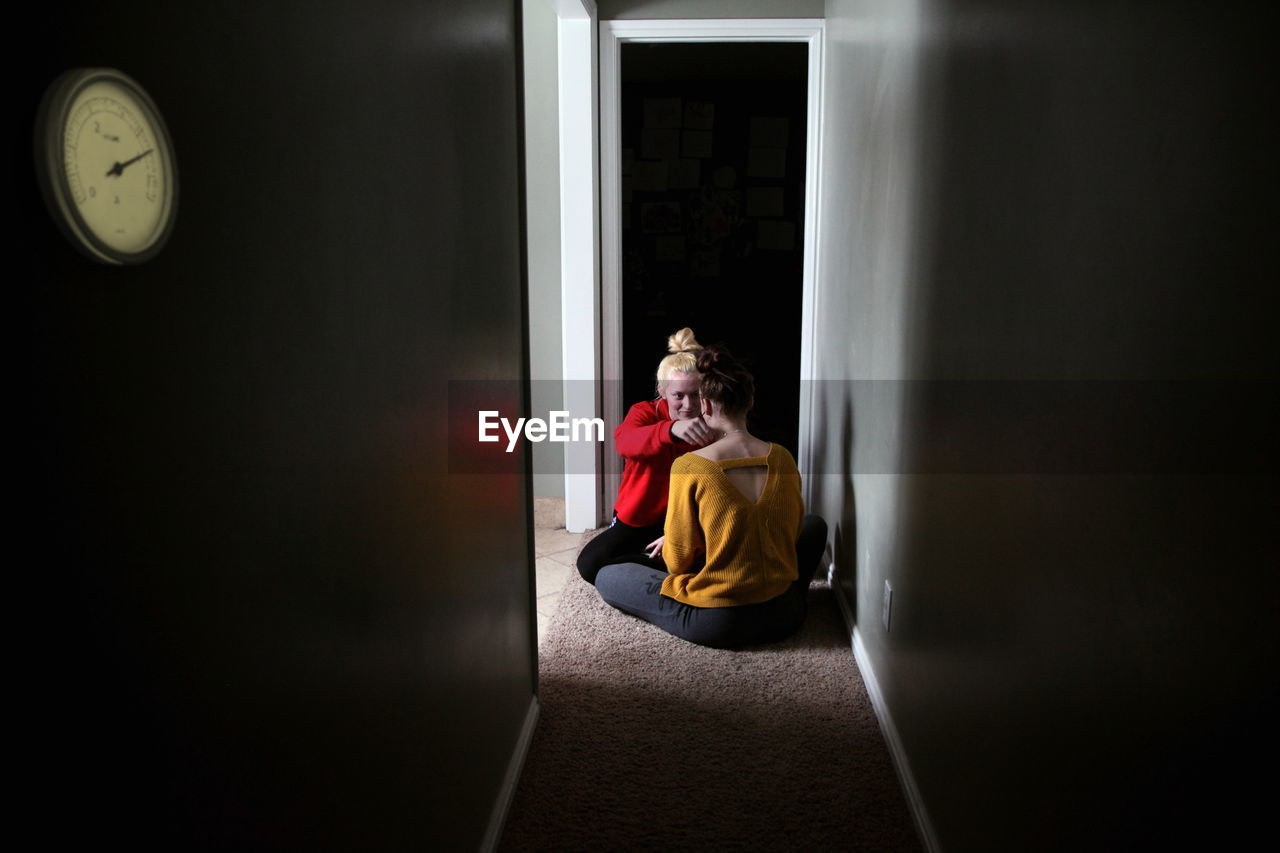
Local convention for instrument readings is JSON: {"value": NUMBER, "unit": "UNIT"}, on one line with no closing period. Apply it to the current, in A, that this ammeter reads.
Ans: {"value": 4, "unit": "A"}
